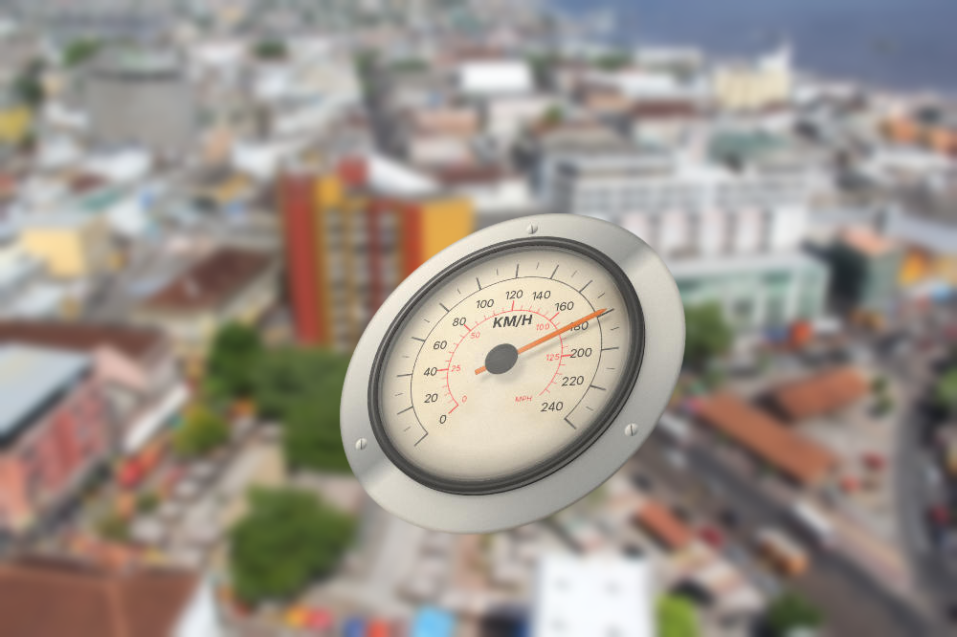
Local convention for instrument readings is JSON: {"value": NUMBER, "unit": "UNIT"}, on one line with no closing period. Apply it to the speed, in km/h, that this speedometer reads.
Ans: {"value": 180, "unit": "km/h"}
